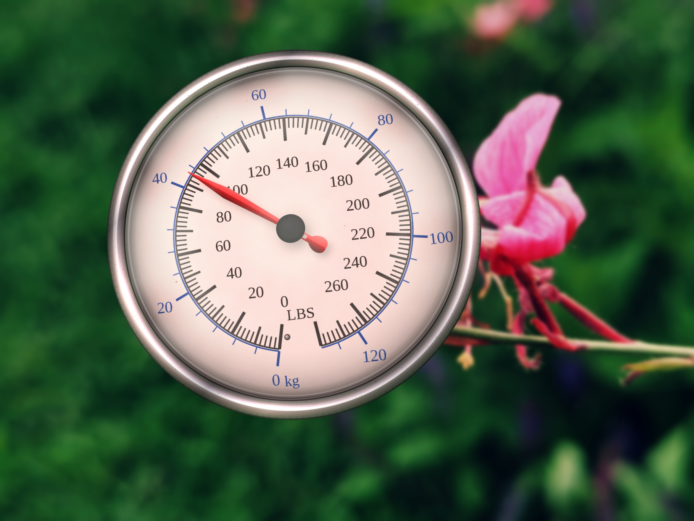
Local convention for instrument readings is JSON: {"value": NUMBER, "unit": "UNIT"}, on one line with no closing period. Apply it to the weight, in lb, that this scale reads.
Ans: {"value": 94, "unit": "lb"}
